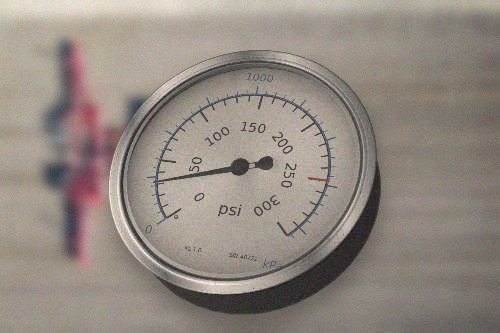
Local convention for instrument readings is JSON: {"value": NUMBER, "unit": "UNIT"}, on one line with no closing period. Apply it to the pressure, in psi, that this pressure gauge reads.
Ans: {"value": 30, "unit": "psi"}
